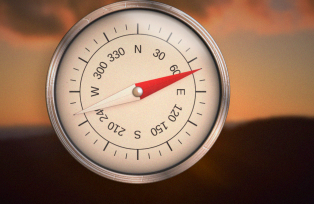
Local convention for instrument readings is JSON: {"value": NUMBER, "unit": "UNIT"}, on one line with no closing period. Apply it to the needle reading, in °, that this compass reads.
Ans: {"value": 70, "unit": "°"}
